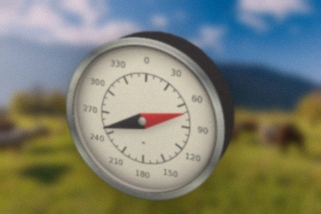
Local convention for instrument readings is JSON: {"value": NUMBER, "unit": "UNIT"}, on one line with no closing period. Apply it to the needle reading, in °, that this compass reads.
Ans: {"value": 70, "unit": "°"}
